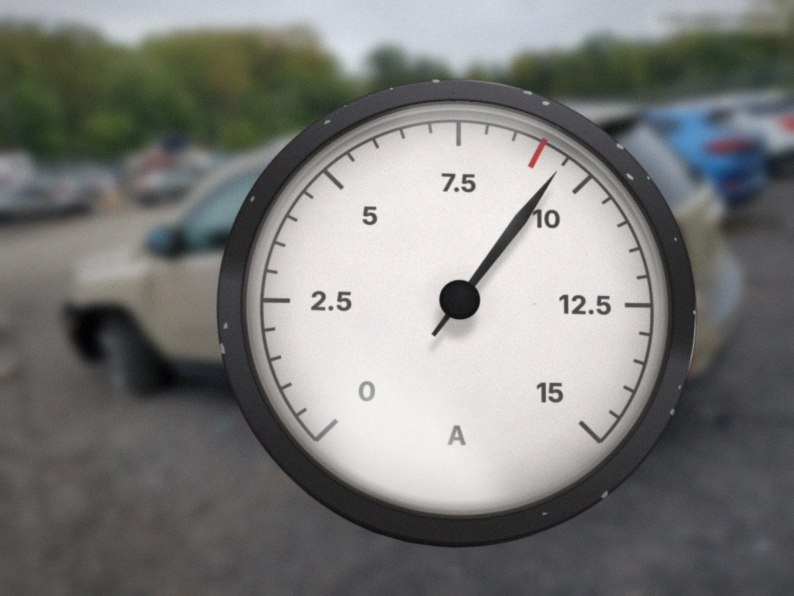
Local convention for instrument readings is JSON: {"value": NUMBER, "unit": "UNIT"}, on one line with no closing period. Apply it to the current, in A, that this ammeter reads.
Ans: {"value": 9.5, "unit": "A"}
